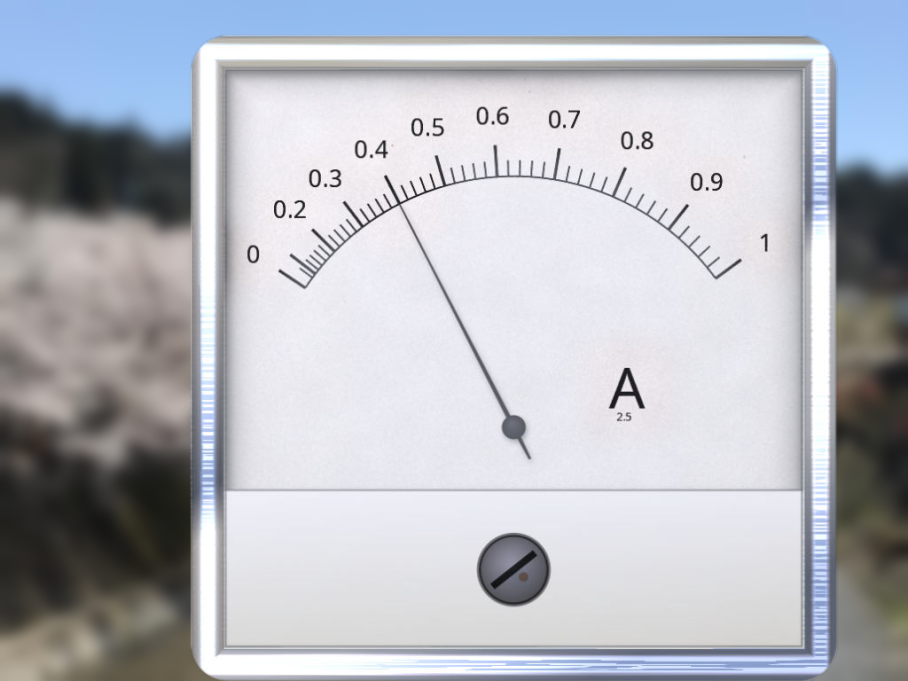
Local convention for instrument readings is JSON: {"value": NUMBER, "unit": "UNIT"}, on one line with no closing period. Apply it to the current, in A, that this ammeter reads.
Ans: {"value": 0.4, "unit": "A"}
